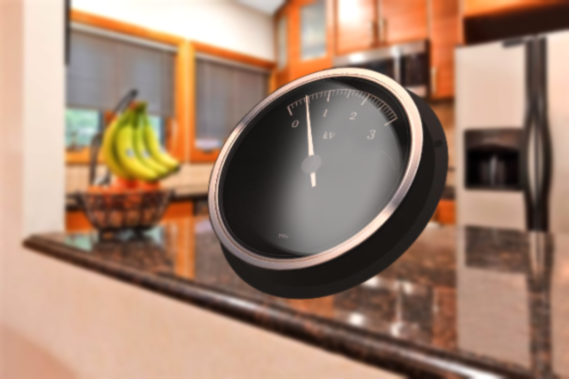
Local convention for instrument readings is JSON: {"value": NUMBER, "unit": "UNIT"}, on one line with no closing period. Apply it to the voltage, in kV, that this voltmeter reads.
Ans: {"value": 0.5, "unit": "kV"}
